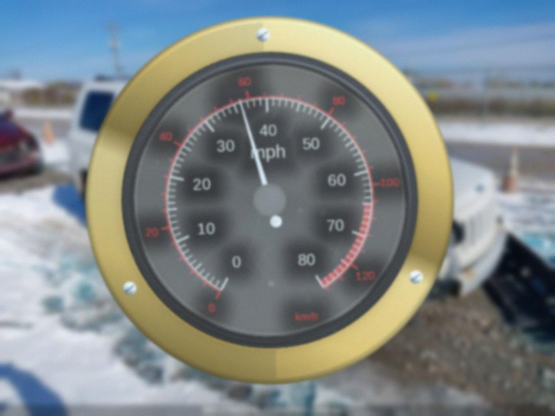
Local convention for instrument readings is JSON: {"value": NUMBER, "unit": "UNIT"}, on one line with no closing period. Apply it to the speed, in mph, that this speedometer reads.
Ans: {"value": 36, "unit": "mph"}
